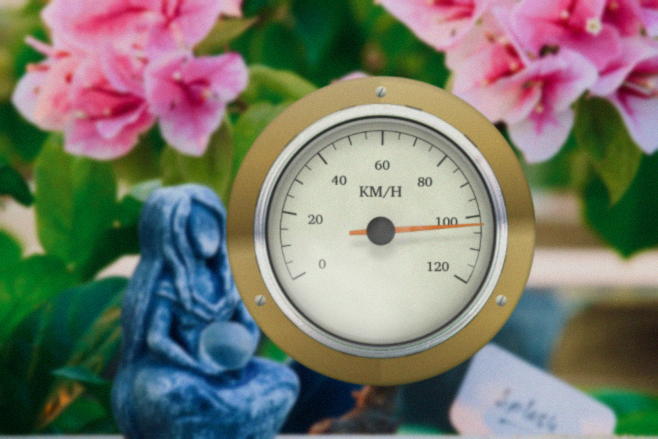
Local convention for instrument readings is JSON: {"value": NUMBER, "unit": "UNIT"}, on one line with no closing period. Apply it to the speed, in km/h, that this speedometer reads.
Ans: {"value": 102.5, "unit": "km/h"}
